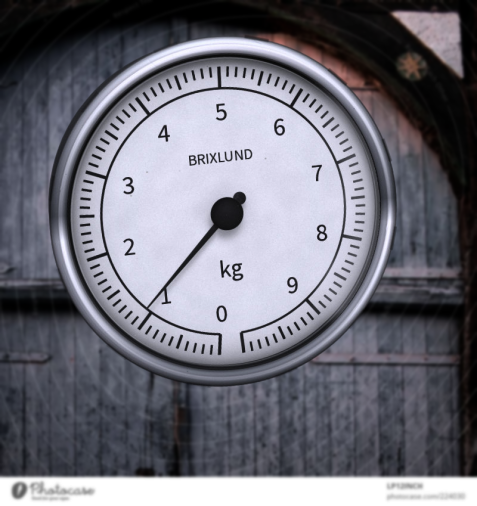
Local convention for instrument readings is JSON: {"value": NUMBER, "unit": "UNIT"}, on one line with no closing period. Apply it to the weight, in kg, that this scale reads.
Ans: {"value": 1.1, "unit": "kg"}
